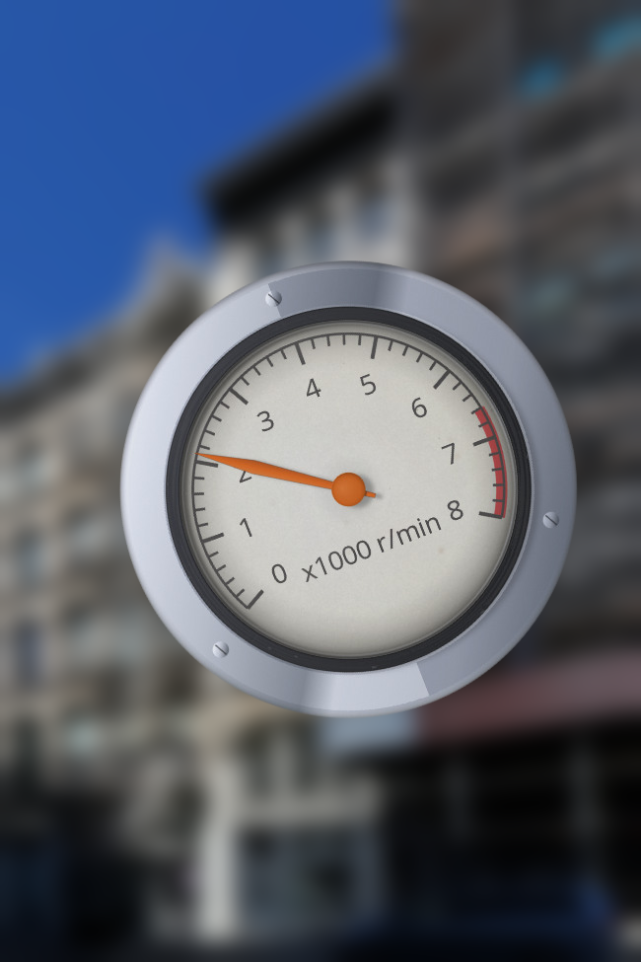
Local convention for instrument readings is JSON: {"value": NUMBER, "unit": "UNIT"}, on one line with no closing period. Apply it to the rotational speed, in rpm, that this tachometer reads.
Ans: {"value": 2100, "unit": "rpm"}
